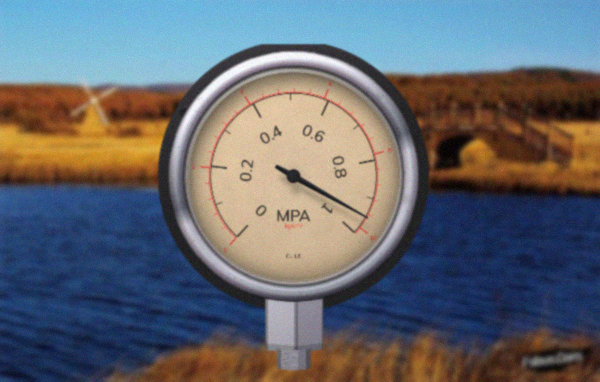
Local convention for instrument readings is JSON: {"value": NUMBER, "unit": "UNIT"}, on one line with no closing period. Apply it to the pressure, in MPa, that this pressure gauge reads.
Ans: {"value": 0.95, "unit": "MPa"}
